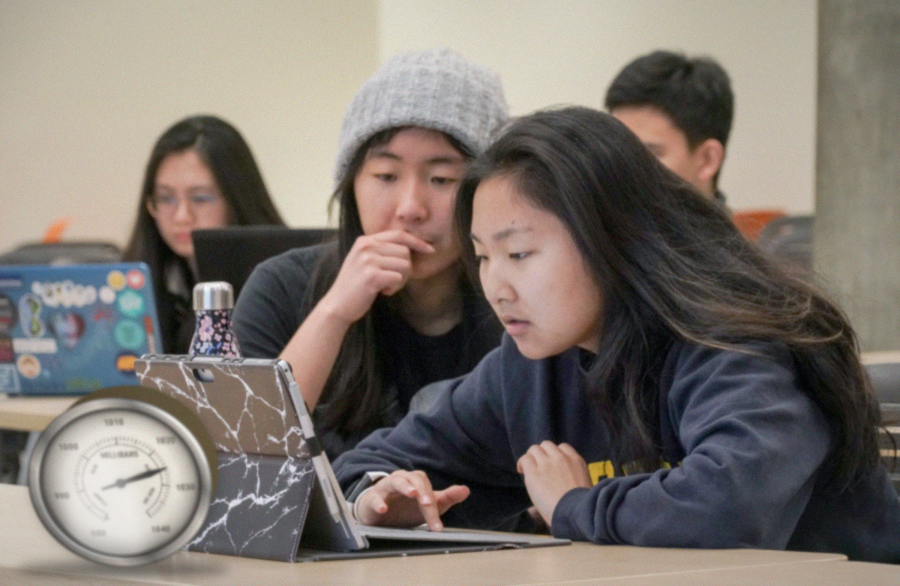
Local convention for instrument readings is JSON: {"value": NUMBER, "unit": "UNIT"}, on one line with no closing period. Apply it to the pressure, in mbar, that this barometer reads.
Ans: {"value": 1025, "unit": "mbar"}
